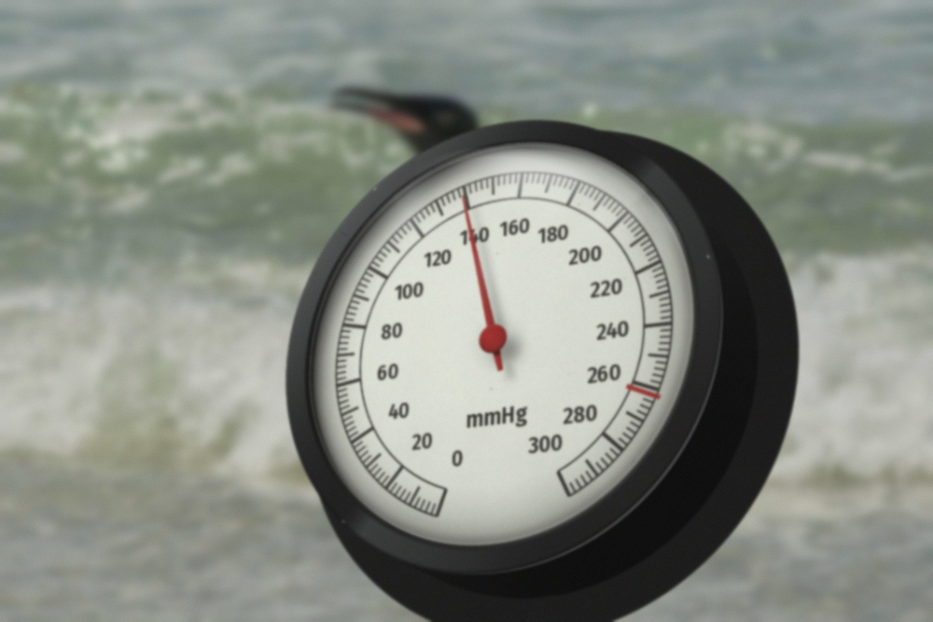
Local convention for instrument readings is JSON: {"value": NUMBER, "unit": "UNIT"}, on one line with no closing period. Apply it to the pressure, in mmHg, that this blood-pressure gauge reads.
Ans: {"value": 140, "unit": "mmHg"}
